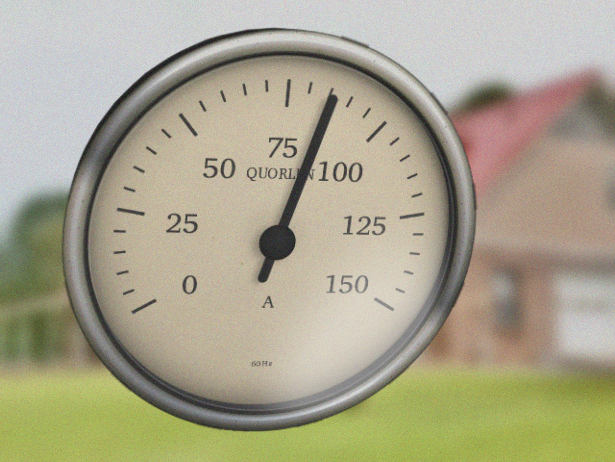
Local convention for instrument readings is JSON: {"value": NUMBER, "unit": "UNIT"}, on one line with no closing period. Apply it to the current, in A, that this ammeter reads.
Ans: {"value": 85, "unit": "A"}
